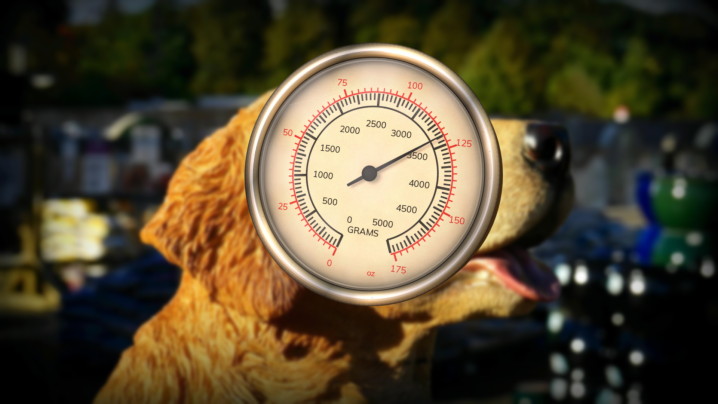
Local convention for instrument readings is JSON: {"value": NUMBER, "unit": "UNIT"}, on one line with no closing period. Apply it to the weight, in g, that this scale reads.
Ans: {"value": 3400, "unit": "g"}
